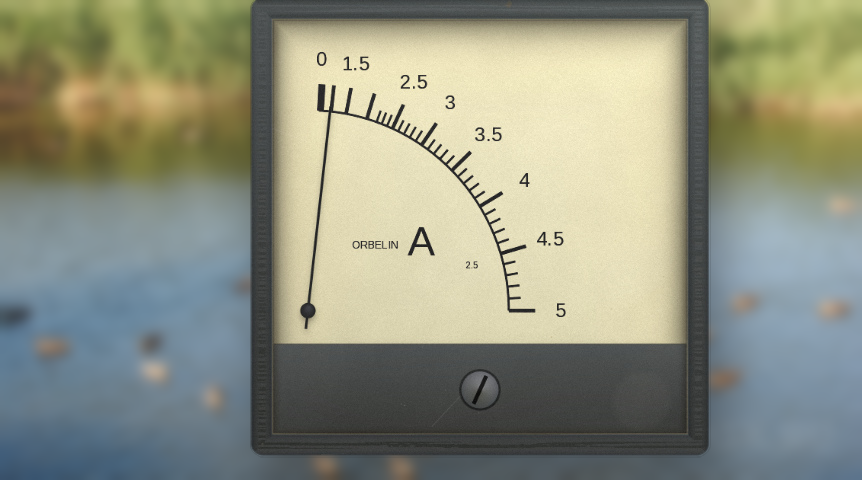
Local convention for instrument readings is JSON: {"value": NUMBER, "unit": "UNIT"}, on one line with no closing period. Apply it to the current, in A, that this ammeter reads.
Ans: {"value": 1, "unit": "A"}
